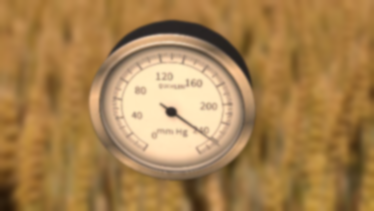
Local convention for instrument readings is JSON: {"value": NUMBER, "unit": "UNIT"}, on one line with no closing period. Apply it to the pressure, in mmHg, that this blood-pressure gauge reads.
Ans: {"value": 240, "unit": "mmHg"}
